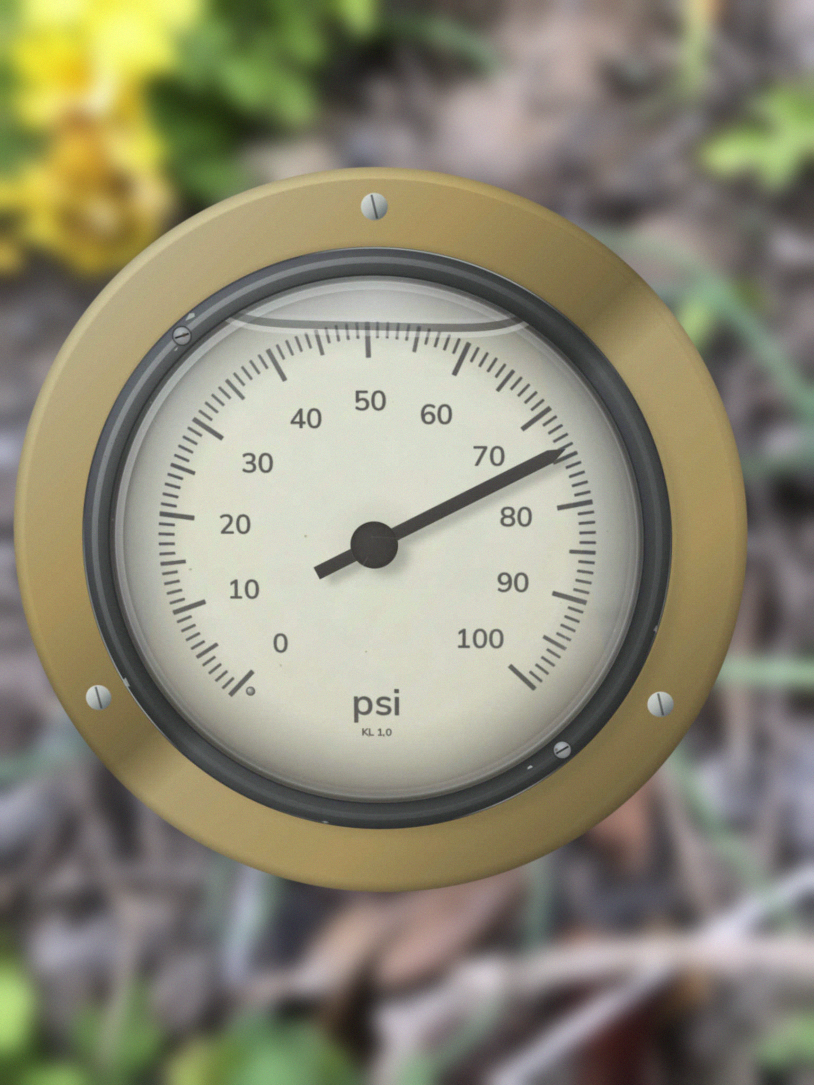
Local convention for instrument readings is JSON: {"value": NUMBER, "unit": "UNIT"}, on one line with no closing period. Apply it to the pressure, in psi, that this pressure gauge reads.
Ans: {"value": 74, "unit": "psi"}
